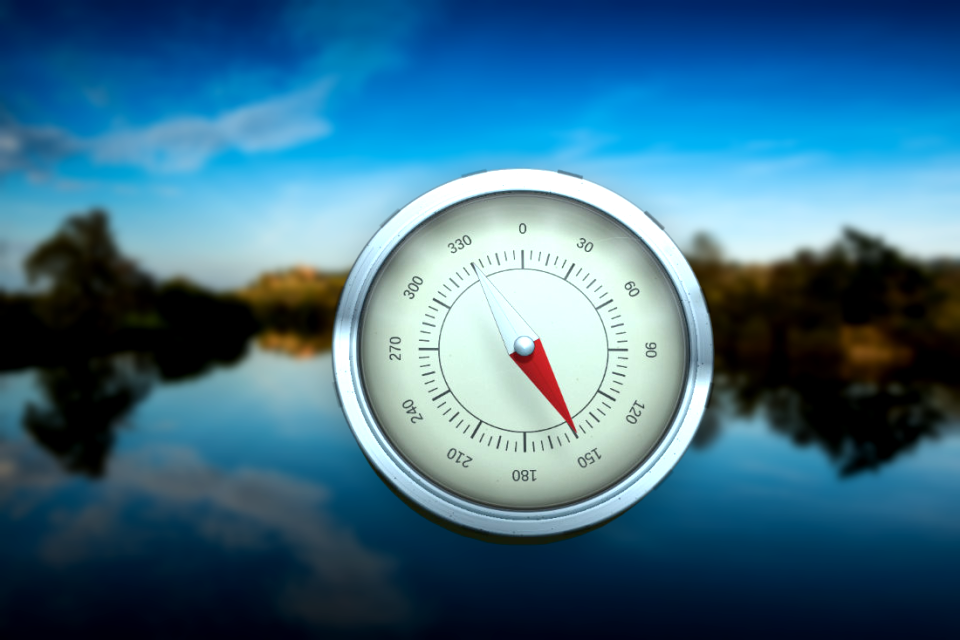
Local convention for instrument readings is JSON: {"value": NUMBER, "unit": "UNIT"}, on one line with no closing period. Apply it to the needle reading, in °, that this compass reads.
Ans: {"value": 150, "unit": "°"}
